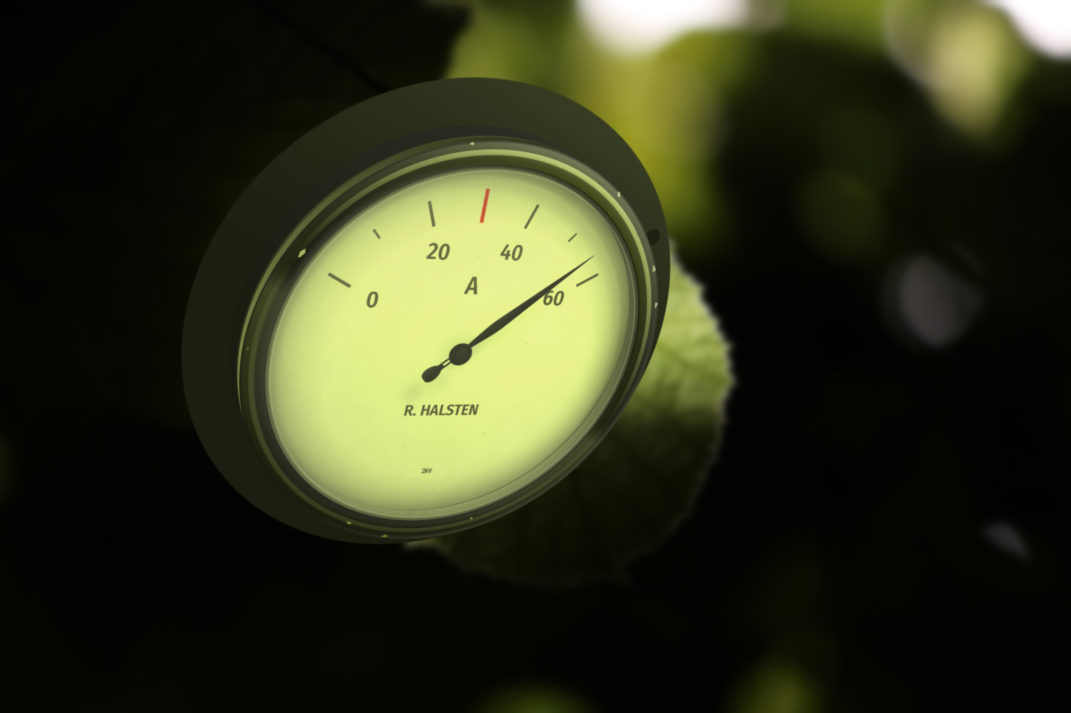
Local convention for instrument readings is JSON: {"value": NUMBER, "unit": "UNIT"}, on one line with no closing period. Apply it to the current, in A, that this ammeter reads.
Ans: {"value": 55, "unit": "A"}
